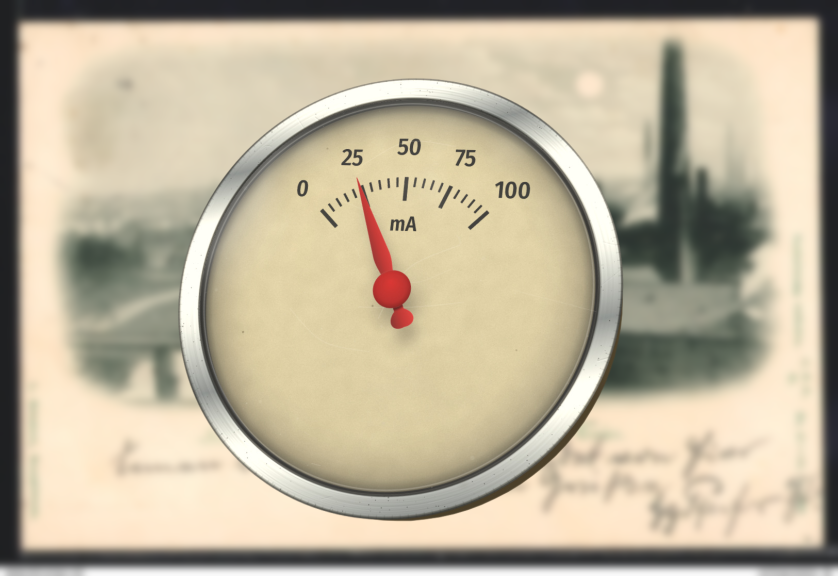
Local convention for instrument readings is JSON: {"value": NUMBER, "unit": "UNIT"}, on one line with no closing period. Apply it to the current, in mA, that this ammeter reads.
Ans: {"value": 25, "unit": "mA"}
